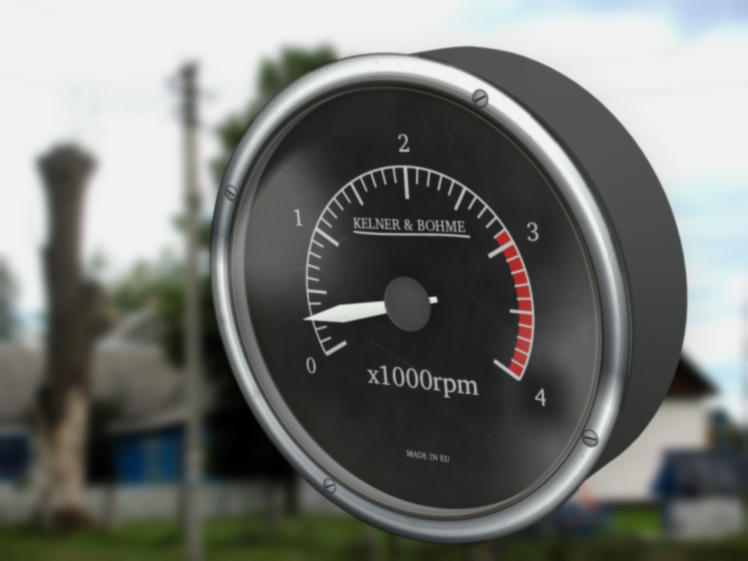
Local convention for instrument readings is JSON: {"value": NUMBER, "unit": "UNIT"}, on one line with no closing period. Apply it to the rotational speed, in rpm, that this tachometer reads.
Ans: {"value": 300, "unit": "rpm"}
